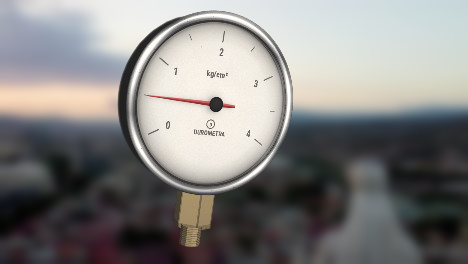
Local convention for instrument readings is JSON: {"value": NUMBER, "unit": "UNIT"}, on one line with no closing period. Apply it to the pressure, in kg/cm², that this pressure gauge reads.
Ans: {"value": 0.5, "unit": "kg/cm²"}
